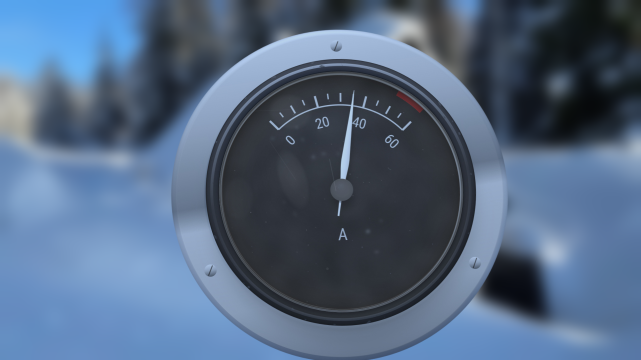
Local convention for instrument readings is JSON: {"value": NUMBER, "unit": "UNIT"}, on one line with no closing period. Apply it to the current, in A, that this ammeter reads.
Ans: {"value": 35, "unit": "A"}
